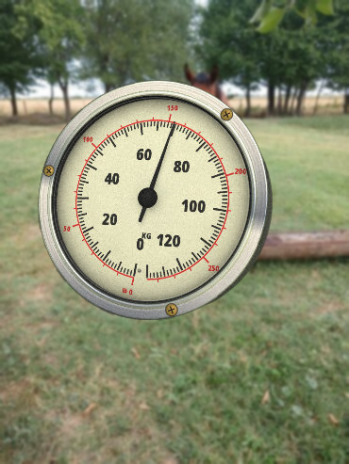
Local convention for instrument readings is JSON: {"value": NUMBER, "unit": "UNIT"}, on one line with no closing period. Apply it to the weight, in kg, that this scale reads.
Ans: {"value": 70, "unit": "kg"}
